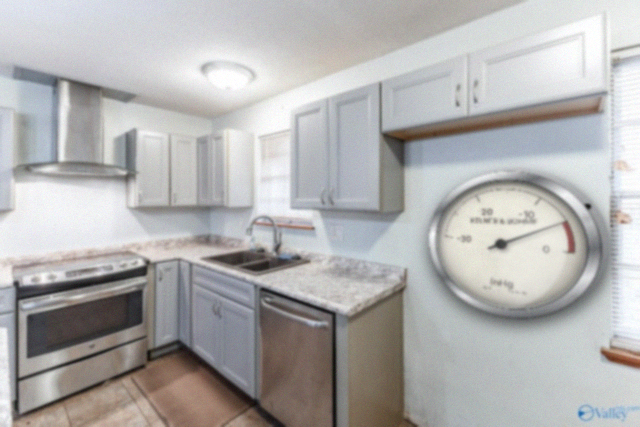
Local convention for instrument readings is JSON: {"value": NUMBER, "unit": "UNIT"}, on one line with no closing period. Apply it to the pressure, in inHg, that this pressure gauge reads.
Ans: {"value": -5, "unit": "inHg"}
